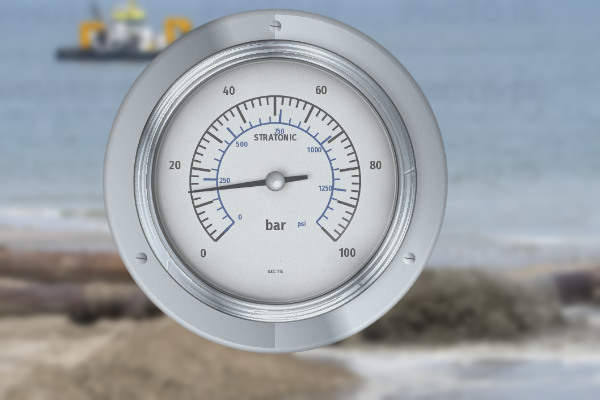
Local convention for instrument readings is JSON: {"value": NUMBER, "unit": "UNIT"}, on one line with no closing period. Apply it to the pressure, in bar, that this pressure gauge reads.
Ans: {"value": 14, "unit": "bar"}
